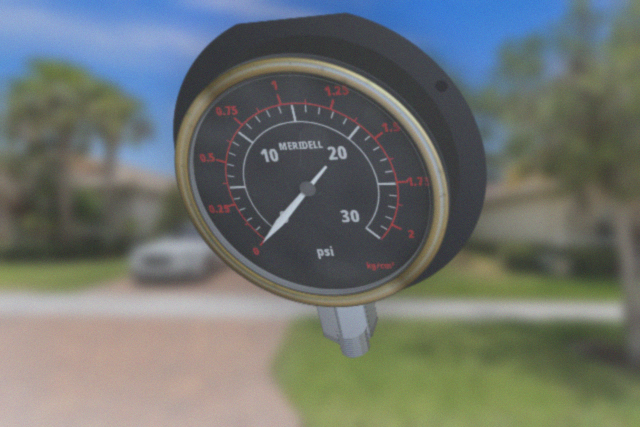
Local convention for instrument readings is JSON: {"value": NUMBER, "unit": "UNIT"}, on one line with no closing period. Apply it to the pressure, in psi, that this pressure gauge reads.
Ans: {"value": 0, "unit": "psi"}
